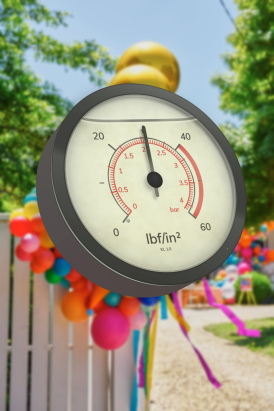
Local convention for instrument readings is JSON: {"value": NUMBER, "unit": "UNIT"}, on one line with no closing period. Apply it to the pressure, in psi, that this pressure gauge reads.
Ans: {"value": 30, "unit": "psi"}
